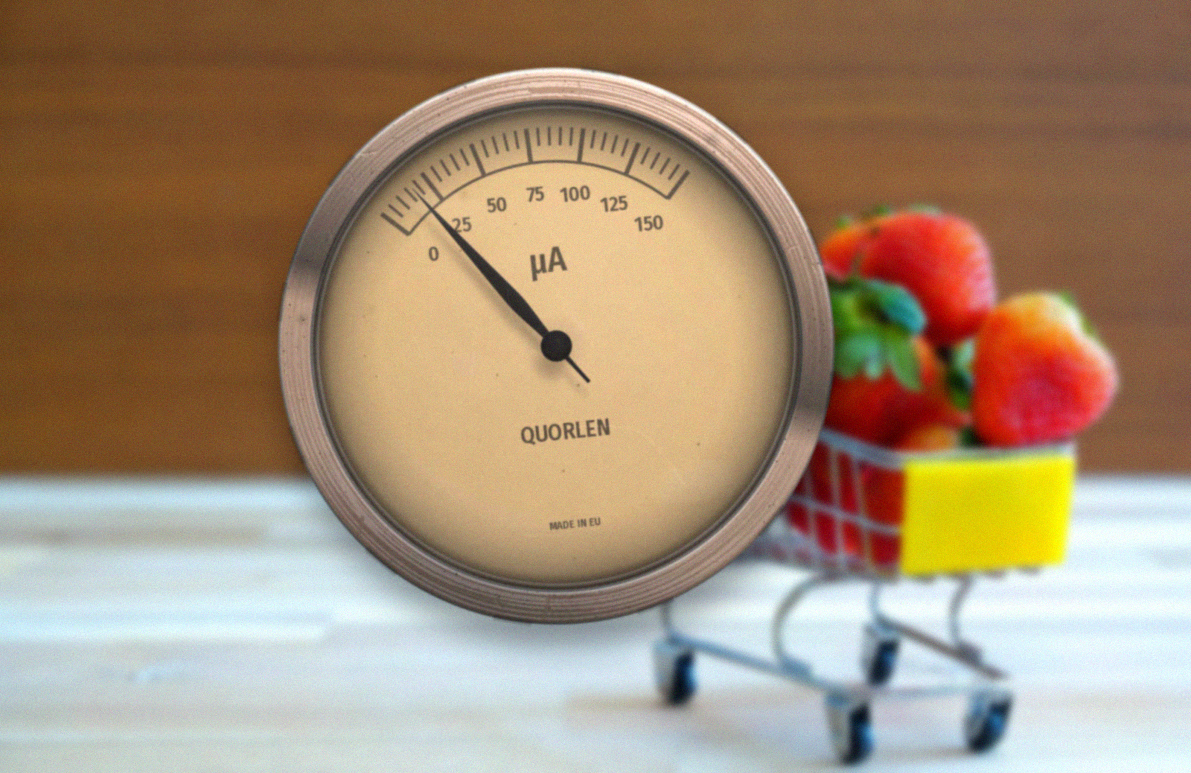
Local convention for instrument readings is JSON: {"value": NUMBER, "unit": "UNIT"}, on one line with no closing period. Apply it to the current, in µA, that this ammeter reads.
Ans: {"value": 17.5, "unit": "µA"}
